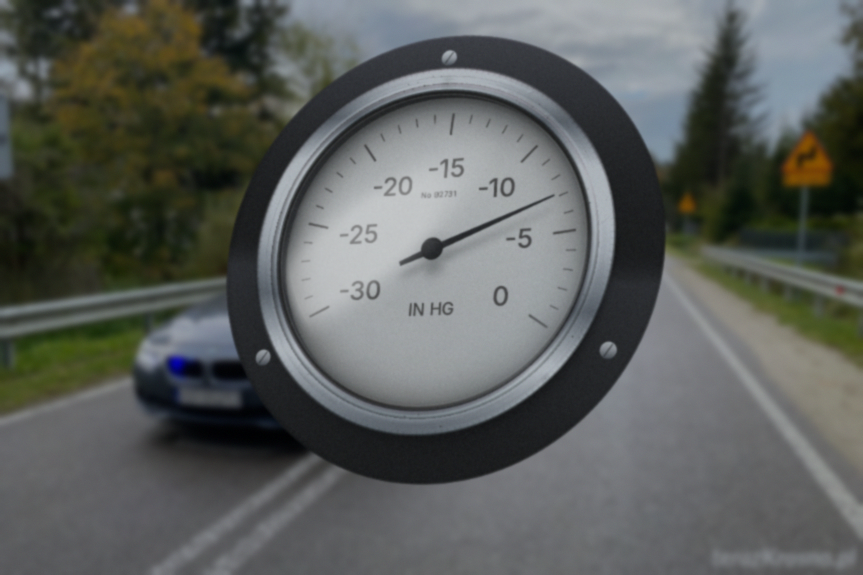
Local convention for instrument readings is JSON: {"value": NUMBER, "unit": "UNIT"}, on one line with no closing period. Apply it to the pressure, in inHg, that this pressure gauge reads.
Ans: {"value": -7, "unit": "inHg"}
